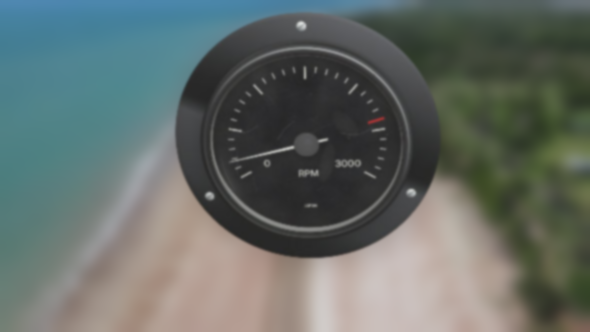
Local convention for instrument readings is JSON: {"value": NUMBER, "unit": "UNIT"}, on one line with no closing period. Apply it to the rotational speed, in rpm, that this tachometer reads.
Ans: {"value": 200, "unit": "rpm"}
